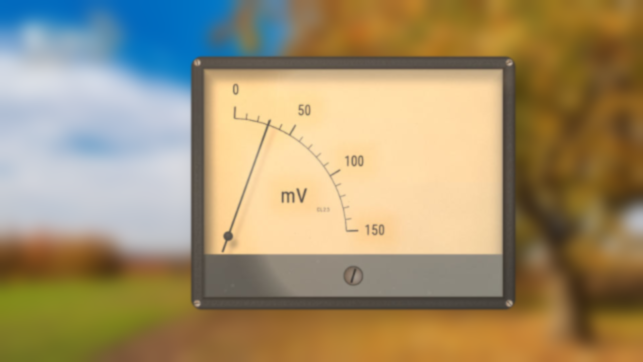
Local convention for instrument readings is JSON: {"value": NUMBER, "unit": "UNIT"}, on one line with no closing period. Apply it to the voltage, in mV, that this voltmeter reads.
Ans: {"value": 30, "unit": "mV"}
